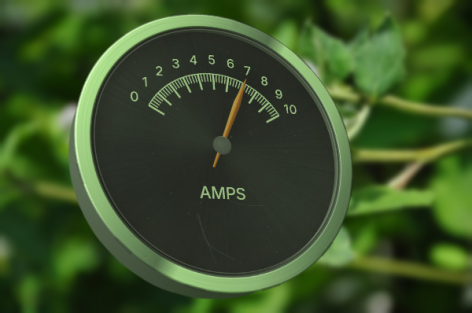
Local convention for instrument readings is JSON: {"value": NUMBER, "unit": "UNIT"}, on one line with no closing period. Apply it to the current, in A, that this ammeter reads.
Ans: {"value": 7, "unit": "A"}
